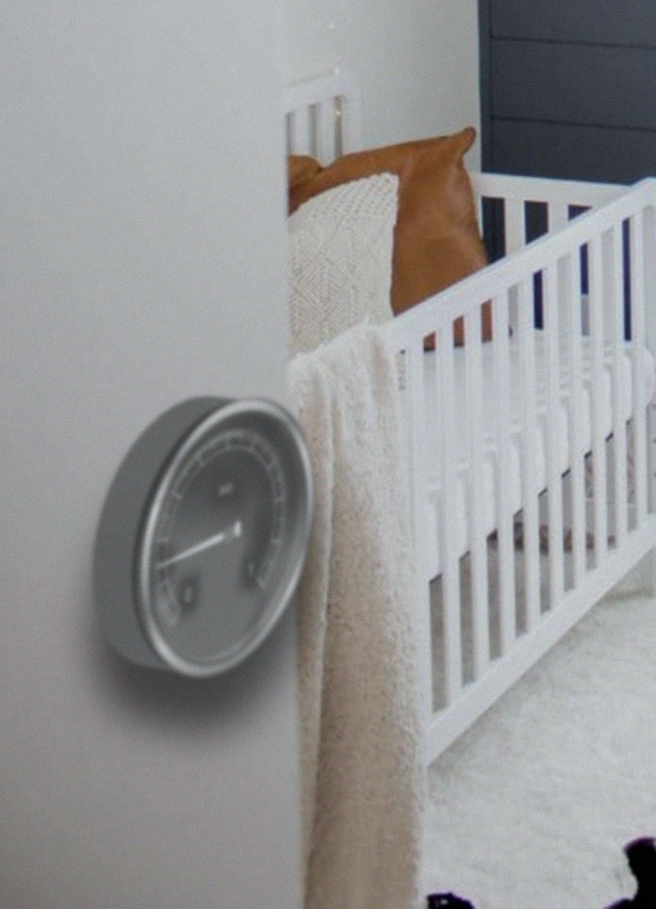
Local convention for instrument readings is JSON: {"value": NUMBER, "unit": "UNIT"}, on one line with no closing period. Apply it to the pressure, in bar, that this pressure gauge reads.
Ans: {"value": 0.15, "unit": "bar"}
